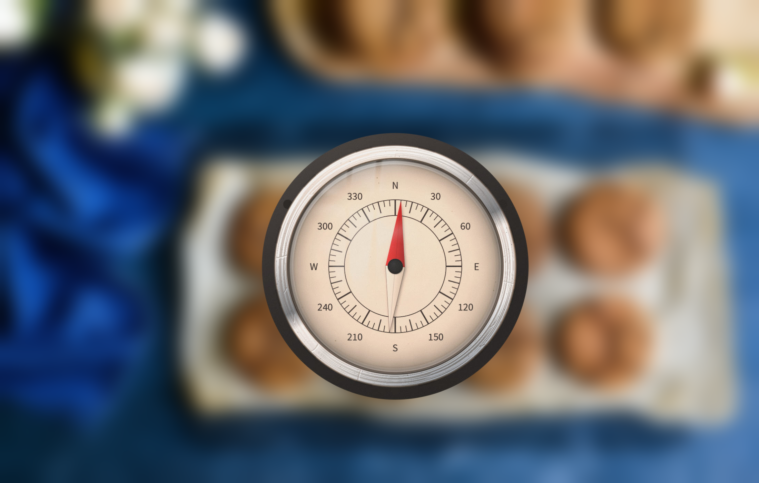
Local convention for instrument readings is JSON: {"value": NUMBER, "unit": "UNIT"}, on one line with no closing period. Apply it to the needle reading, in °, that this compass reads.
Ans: {"value": 5, "unit": "°"}
